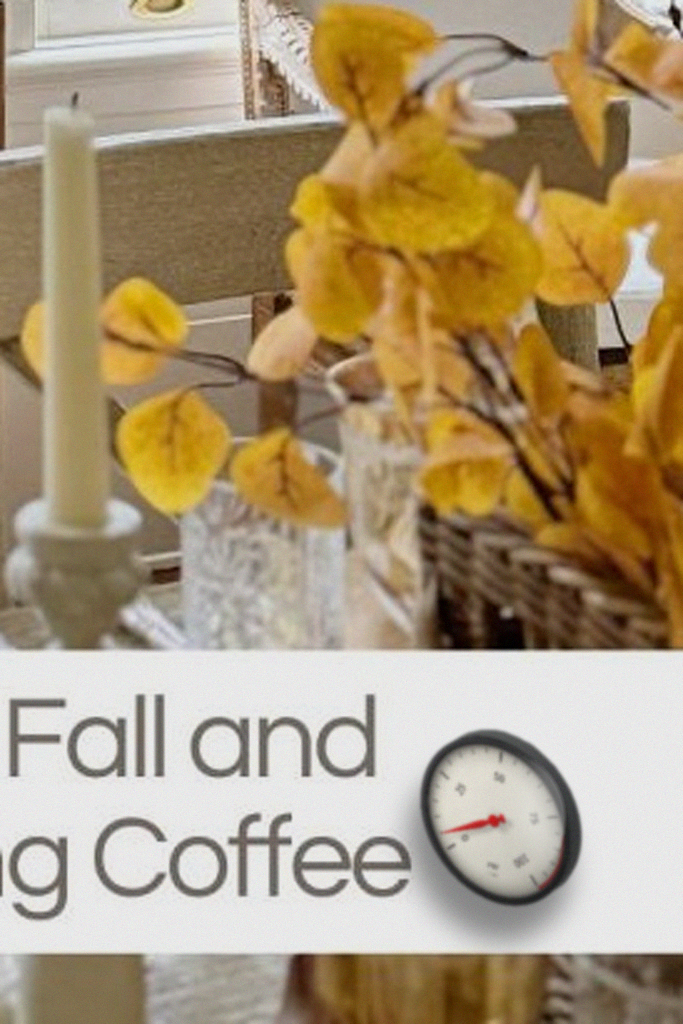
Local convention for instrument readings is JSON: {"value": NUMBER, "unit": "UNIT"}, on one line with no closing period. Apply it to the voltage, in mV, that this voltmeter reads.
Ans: {"value": 5, "unit": "mV"}
